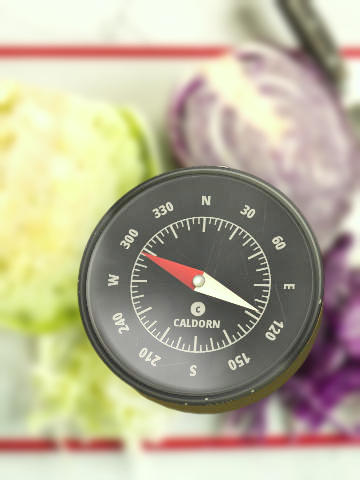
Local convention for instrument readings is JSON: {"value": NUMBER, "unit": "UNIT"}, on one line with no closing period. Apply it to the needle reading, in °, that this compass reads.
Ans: {"value": 295, "unit": "°"}
